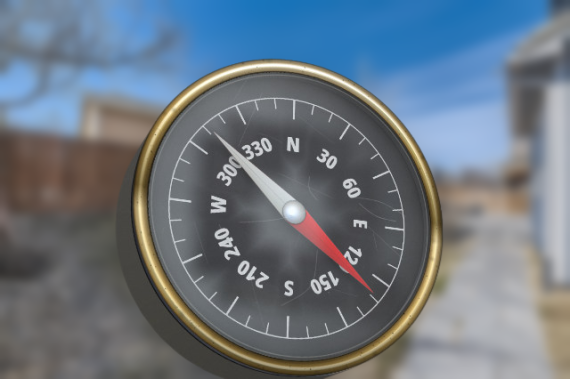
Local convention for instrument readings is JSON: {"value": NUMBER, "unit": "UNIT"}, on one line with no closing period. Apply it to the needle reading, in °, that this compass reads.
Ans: {"value": 130, "unit": "°"}
